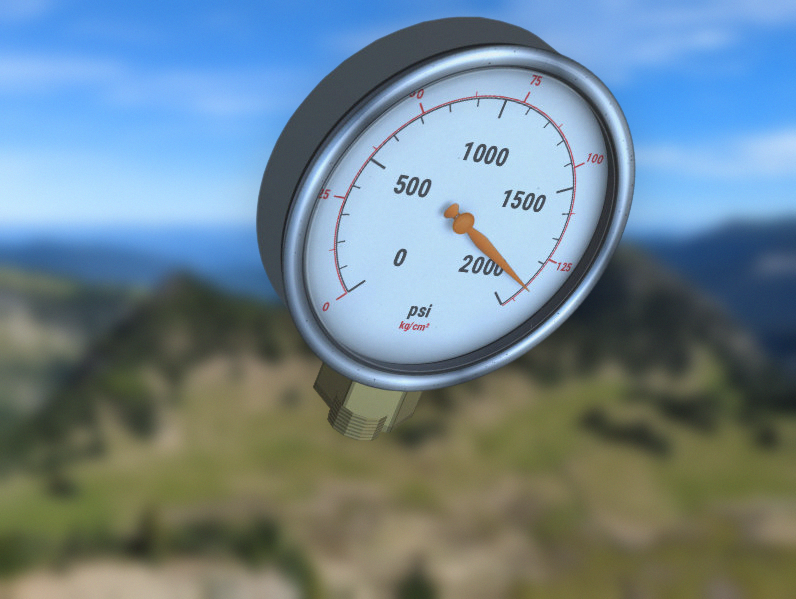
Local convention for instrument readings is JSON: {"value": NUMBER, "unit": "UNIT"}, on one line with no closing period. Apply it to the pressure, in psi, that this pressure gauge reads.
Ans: {"value": 1900, "unit": "psi"}
